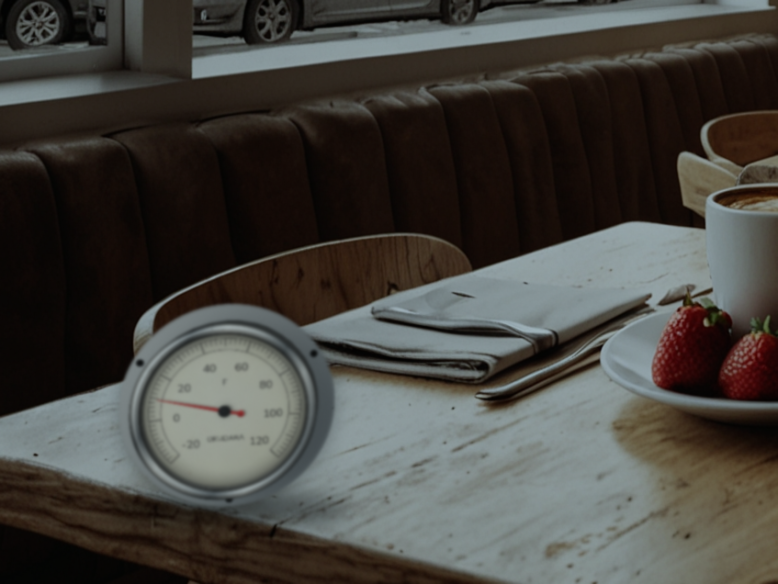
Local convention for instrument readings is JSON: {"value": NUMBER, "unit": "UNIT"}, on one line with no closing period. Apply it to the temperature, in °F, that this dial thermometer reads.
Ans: {"value": 10, "unit": "°F"}
